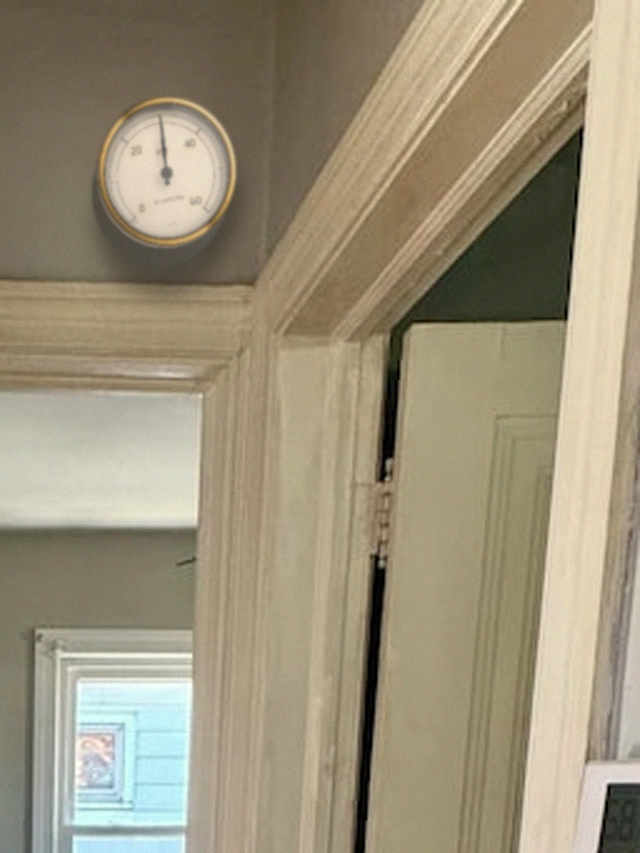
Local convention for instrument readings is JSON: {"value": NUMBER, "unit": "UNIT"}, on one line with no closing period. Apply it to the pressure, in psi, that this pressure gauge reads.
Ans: {"value": 30, "unit": "psi"}
